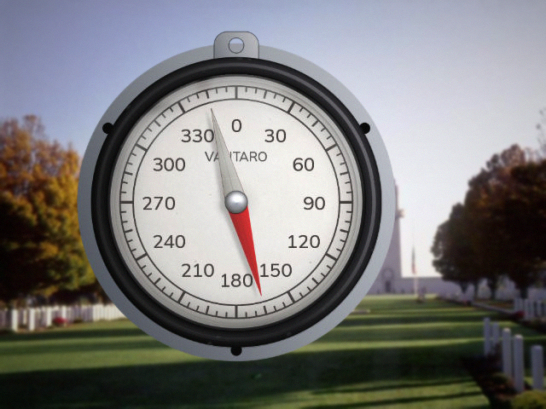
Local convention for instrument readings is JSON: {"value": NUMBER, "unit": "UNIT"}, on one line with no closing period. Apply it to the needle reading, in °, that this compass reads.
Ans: {"value": 165, "unit": "°"}
